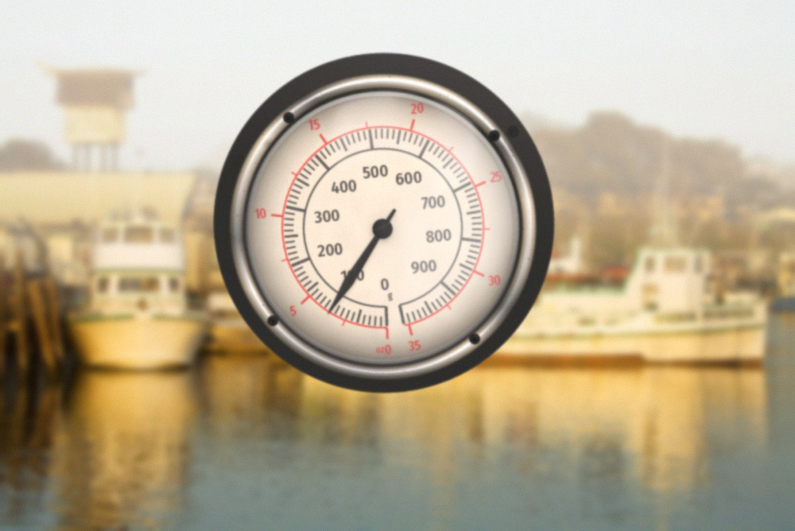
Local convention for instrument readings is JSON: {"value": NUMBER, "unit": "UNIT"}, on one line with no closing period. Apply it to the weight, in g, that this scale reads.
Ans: {"value": 100, "unit": "g"}
